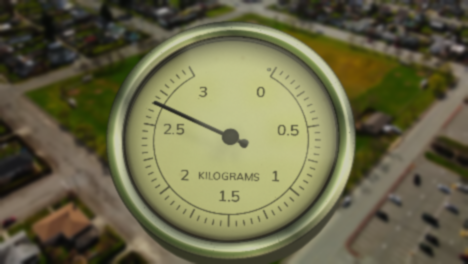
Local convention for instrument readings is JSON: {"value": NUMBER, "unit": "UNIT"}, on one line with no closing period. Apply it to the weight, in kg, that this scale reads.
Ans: {"value": 2.65, "unit": "kg"}
